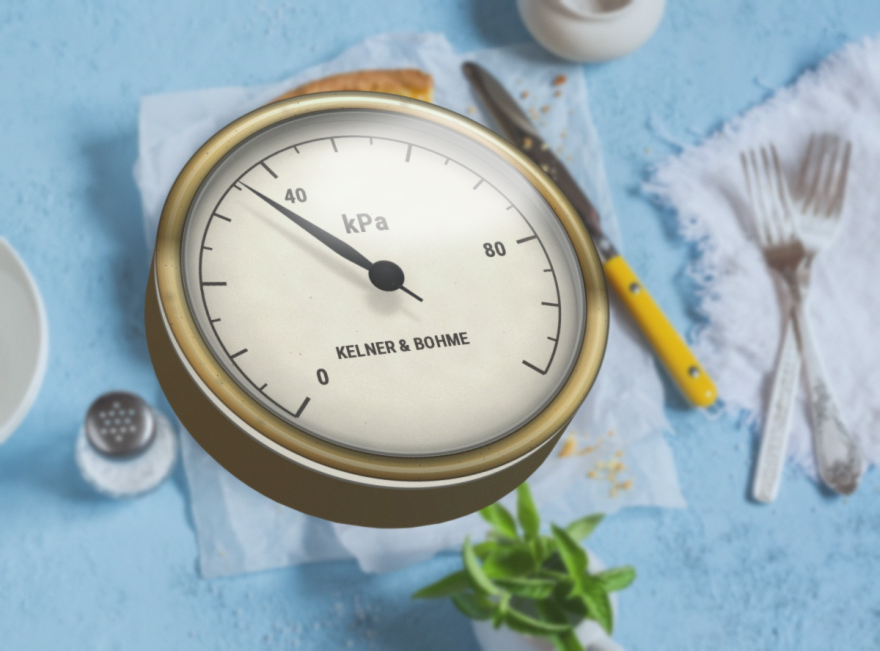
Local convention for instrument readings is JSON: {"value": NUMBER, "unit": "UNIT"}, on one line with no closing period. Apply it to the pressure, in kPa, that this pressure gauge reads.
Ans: {"value": 35, "unit": "kPa"}
